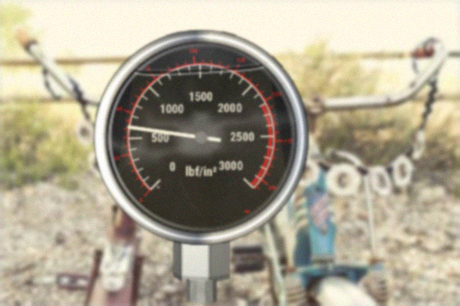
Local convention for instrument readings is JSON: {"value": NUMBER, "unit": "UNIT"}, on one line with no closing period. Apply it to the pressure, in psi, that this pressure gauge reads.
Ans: {"value": 600, "unit": "psi"}
